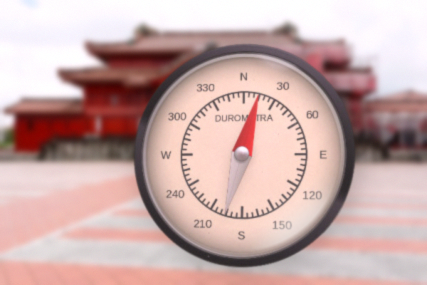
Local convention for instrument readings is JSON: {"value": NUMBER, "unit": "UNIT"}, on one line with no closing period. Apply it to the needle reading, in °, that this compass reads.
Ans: {"value": 15, "unit": "°"}
